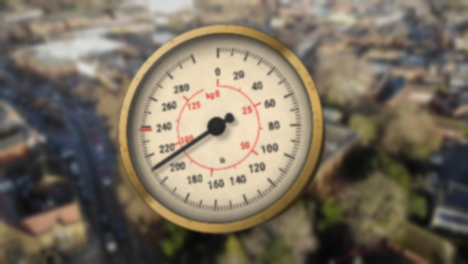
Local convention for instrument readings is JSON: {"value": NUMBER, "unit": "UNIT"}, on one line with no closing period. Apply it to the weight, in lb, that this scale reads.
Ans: {"value": 210, "unit": "lb"}
